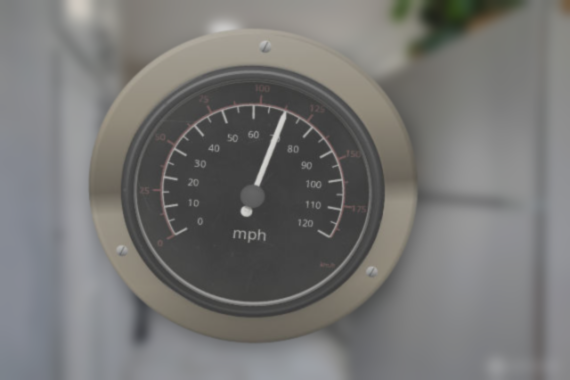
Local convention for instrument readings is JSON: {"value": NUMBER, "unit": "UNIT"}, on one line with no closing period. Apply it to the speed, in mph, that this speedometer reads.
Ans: {"value": 70, "unit": "mph"}
